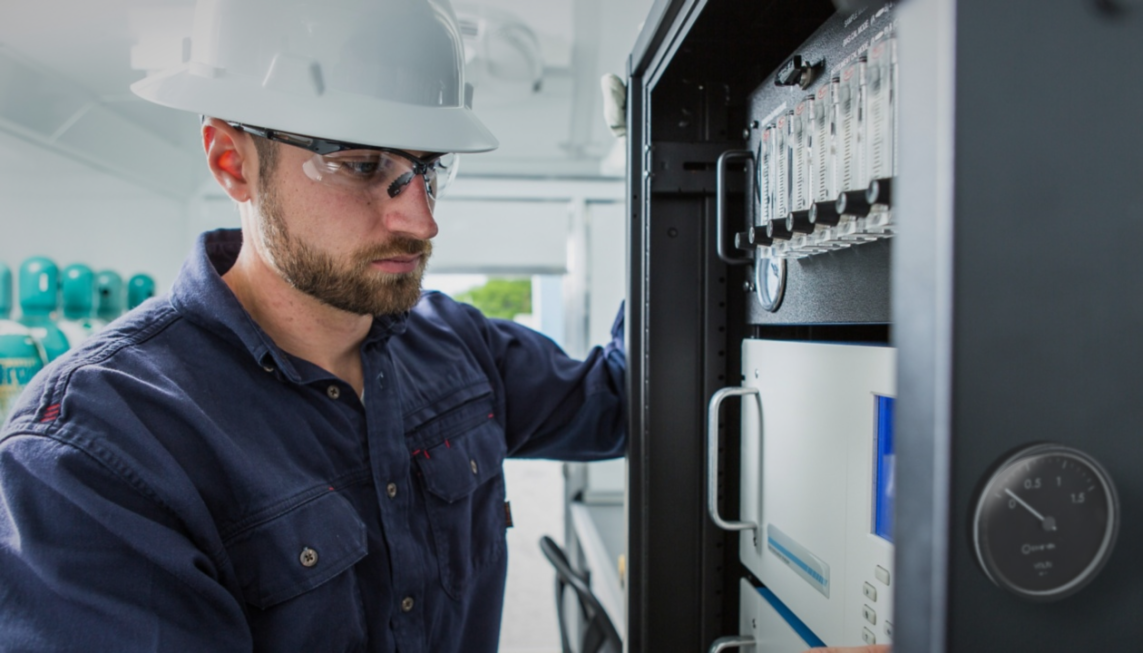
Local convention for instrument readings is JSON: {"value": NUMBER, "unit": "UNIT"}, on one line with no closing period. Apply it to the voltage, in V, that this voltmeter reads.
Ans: {"value": 0.1, "unit": "V"}
